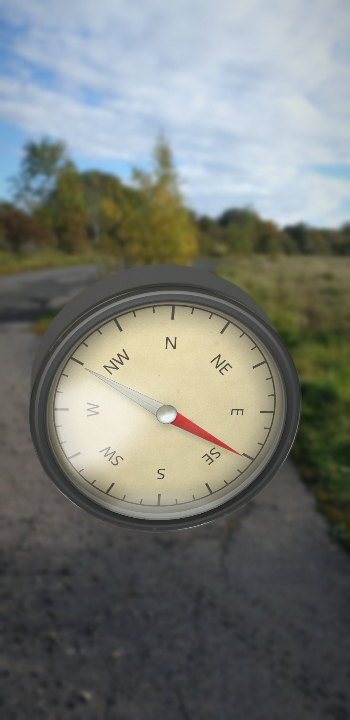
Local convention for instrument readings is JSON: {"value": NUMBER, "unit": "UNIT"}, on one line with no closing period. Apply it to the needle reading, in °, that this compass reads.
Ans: {"value": 120, "unit": "°"}
